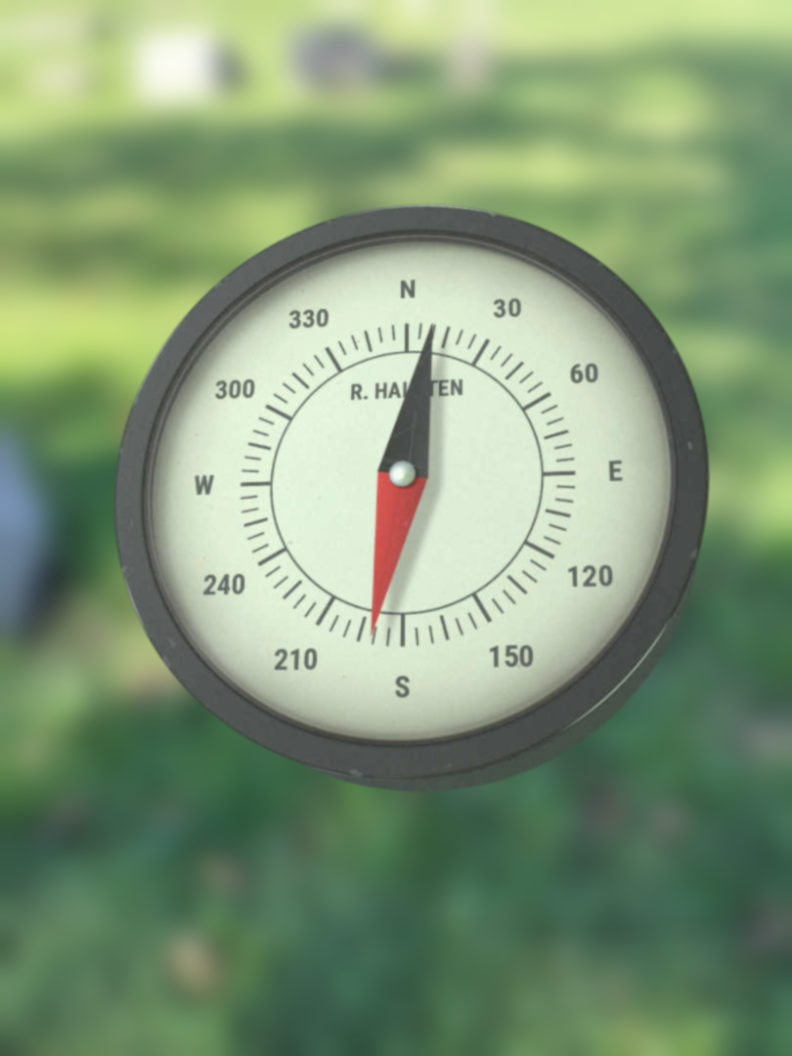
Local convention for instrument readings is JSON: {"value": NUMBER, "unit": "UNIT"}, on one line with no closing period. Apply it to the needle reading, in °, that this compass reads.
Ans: {"value": 190, "unit": "°"}
